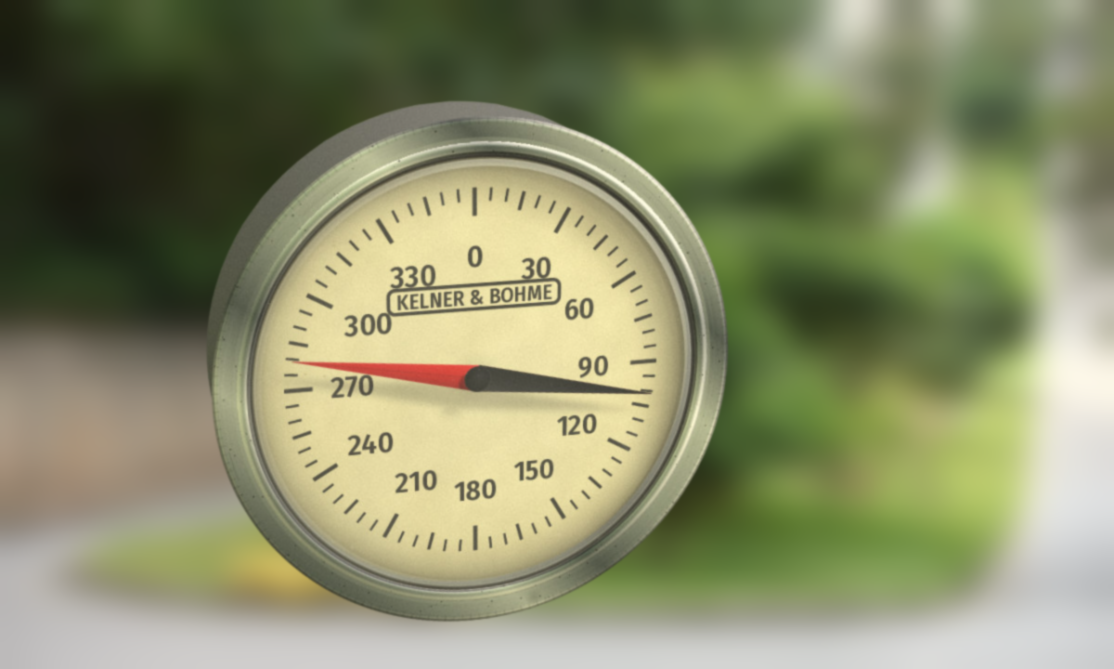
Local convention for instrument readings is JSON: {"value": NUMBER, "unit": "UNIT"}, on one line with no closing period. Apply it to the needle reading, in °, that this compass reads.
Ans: {"value": 280, "unit": "°"}
